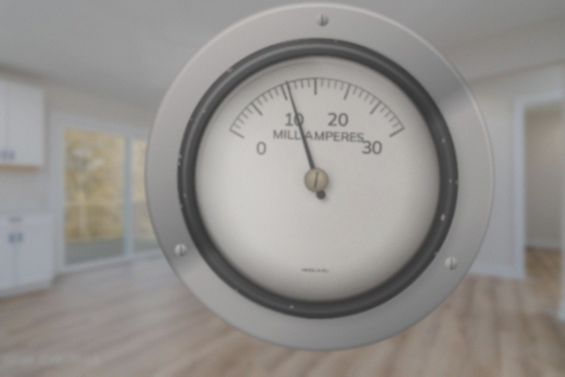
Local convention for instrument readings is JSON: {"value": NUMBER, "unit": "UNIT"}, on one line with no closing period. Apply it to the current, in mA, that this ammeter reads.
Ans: {"value": 11, "unit": "mA"}
